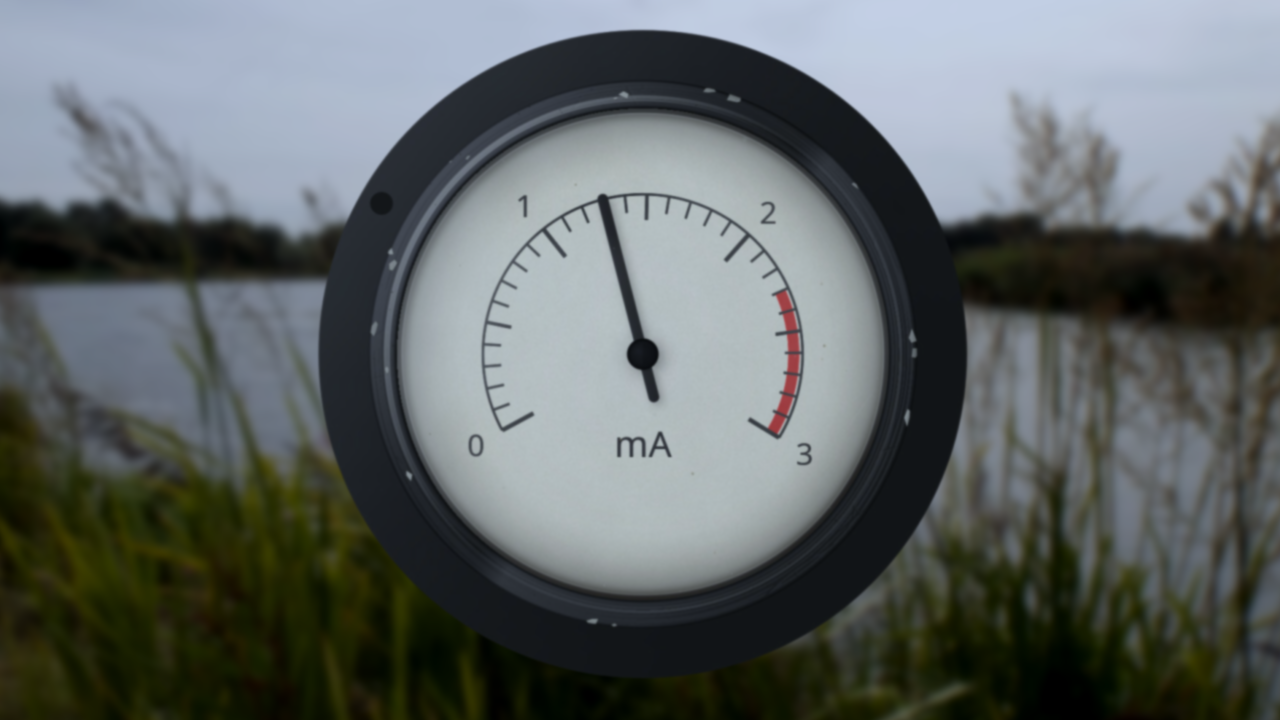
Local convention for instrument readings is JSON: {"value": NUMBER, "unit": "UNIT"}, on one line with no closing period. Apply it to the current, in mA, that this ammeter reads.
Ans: {"value": 1.3, "unit": "mA"}
